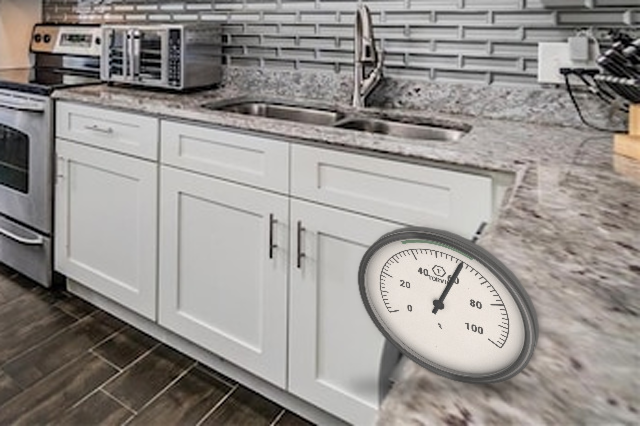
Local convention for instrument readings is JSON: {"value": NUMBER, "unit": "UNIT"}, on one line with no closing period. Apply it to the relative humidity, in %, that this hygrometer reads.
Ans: {"value": 60, "unit": "%"}
